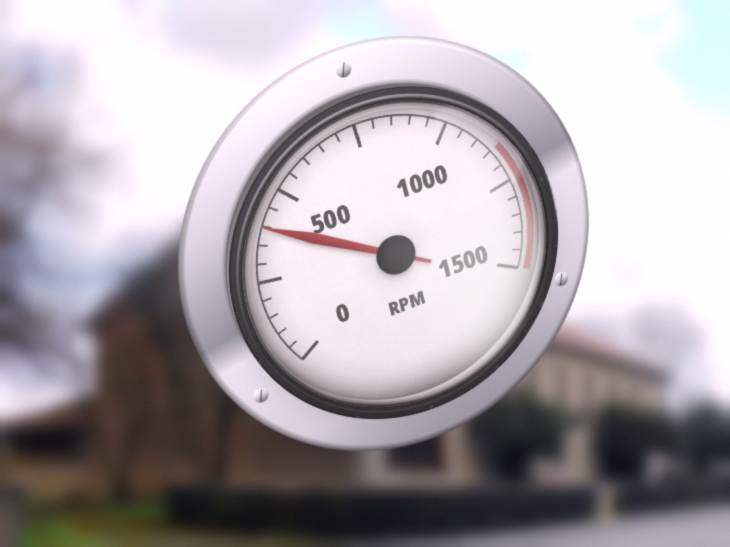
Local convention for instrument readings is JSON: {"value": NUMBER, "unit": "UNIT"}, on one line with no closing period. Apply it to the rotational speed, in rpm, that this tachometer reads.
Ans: {"value": 400, "unit": "rpm"}
